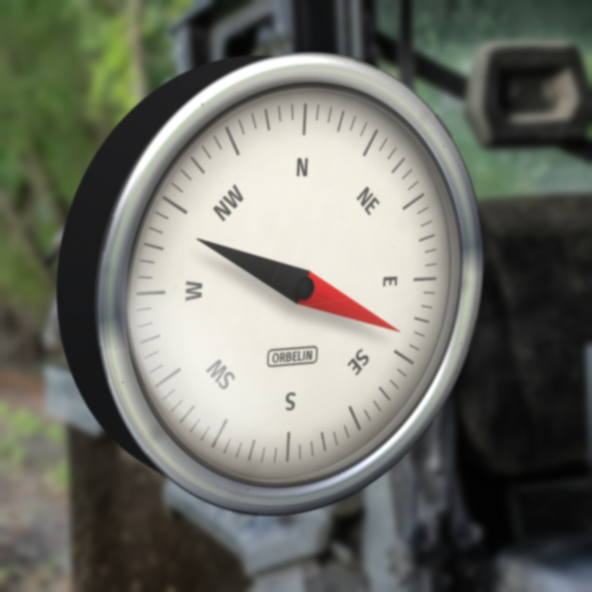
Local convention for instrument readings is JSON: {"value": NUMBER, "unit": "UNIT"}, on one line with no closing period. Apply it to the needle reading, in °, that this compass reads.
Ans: {"value": 112.5, "unit": "°"}
